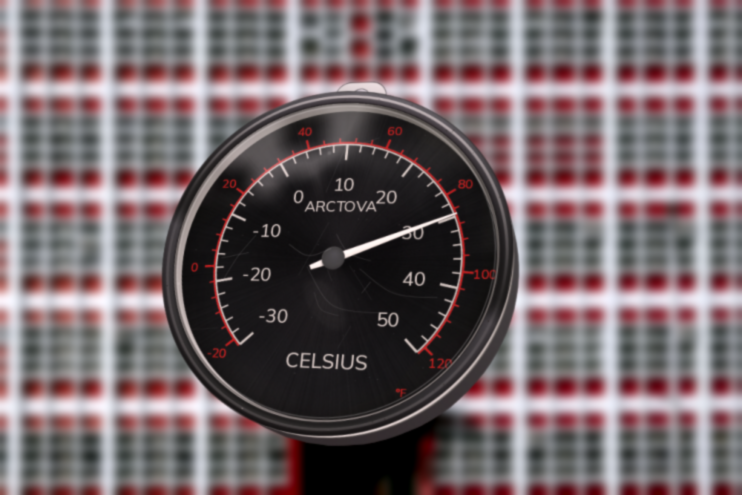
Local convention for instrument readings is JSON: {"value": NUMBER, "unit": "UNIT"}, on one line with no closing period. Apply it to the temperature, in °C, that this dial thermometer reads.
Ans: {"value": 30, "unit": "°C"}
